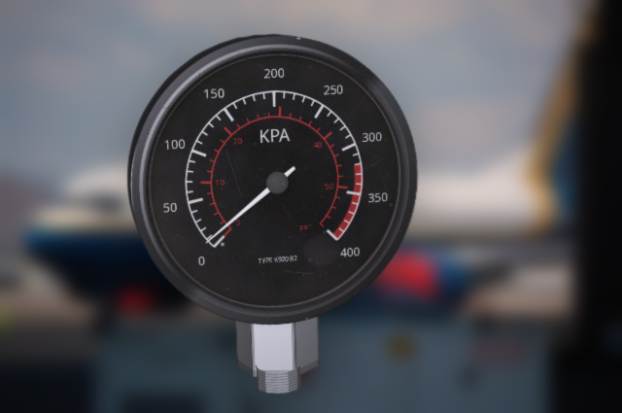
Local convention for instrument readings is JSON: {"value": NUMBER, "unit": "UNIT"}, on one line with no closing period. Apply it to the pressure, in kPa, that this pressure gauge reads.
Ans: {"value": 10, "unit": "kPa"}
